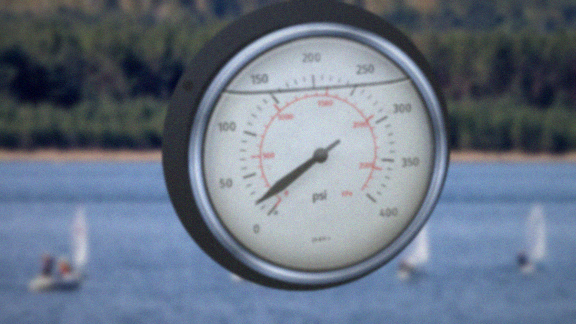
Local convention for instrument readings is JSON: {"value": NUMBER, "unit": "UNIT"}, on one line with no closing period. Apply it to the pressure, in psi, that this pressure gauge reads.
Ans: {"value": 20, "unit": "psi"}
